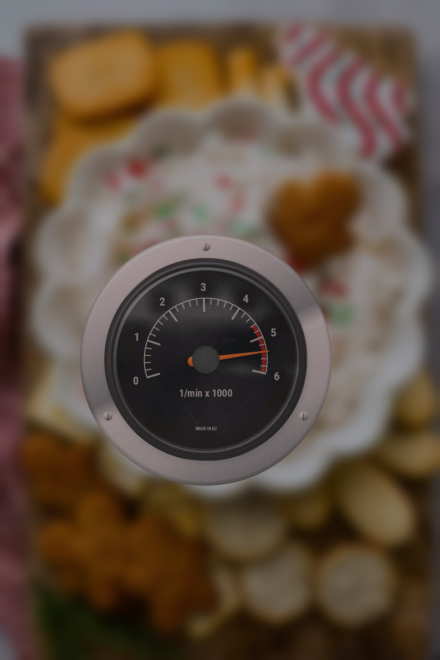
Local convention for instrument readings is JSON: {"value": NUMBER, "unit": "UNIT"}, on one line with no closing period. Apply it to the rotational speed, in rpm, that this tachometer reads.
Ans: {"value": 5400, "unit": "rpm"}
